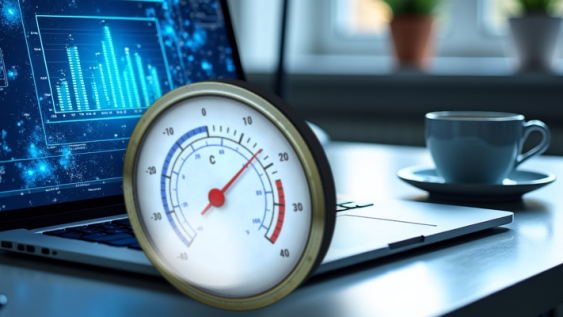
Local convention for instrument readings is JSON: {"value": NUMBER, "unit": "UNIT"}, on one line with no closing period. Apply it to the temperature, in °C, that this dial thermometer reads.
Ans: {"value": 16, "unit": "°C"}
